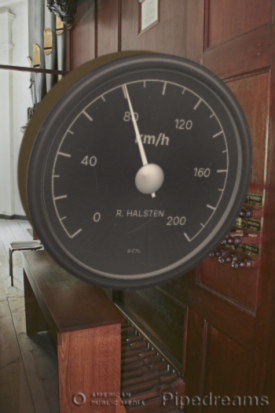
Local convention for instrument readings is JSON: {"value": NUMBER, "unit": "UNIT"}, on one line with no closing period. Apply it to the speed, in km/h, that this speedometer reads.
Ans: {"value": 80, "unit": "km/h"}
